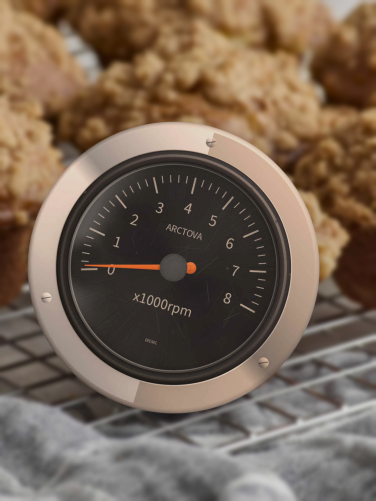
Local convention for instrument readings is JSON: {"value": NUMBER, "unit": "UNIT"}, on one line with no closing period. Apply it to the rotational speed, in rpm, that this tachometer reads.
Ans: {"value": 100, "unit": "rpm"}
